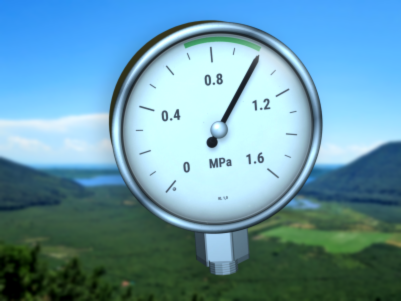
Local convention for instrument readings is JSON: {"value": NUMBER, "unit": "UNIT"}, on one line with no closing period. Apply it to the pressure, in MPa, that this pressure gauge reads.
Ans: {"value": 1, "unit": "MPa"}
